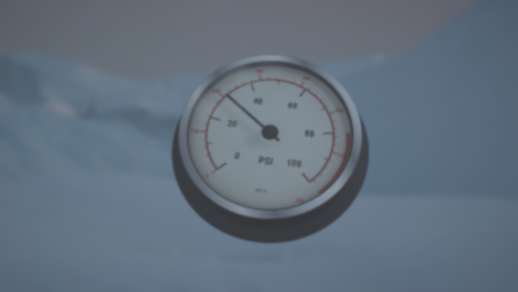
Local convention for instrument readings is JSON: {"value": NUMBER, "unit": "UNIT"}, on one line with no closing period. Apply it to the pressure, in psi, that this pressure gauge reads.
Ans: {"value": 30, "unit": "psi"}
